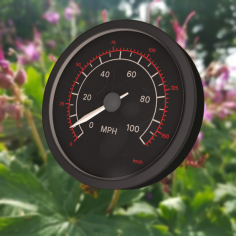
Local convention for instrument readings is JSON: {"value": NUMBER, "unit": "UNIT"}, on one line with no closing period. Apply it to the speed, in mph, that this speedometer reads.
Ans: {"value": 5, "unit": "mph"}
